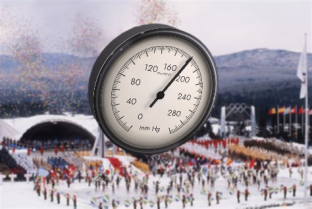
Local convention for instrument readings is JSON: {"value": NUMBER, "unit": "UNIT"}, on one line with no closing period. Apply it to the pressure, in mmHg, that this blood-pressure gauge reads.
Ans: {"value": 180, "unit": "mmHg"}
